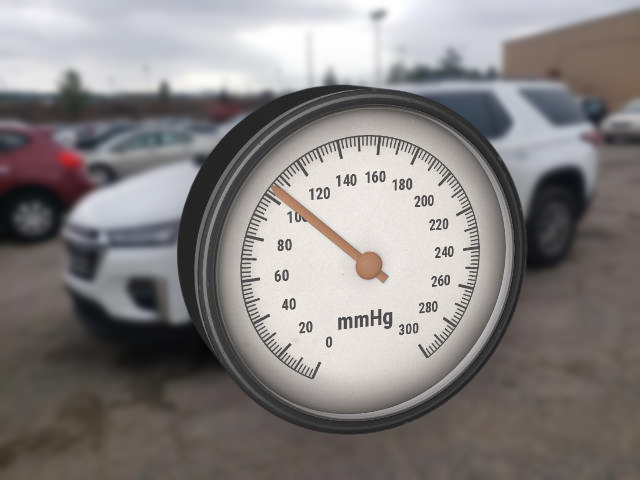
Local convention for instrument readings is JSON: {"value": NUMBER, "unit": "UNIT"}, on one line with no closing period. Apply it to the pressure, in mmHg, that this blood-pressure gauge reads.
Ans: {"value": 104, "unit": "mmHg"}
